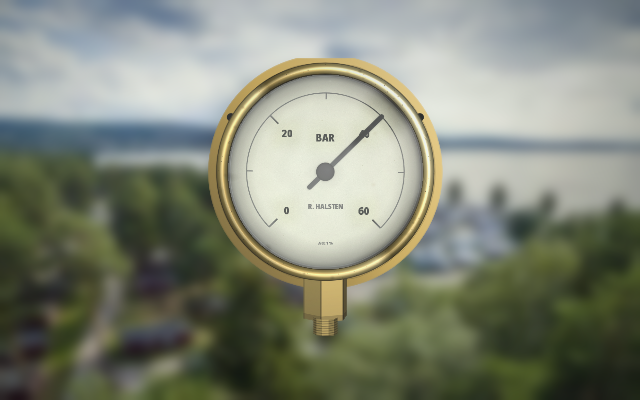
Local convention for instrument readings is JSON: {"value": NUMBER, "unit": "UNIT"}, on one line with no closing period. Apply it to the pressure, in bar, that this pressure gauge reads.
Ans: {"value": 40, "unit": "bar"}
